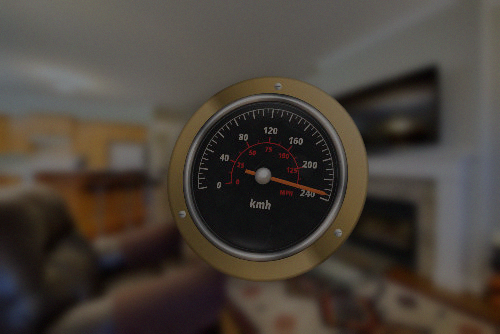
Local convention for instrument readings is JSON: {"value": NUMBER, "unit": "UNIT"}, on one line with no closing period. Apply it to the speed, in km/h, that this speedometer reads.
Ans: {"value": 235, "unit": "km/h"}
